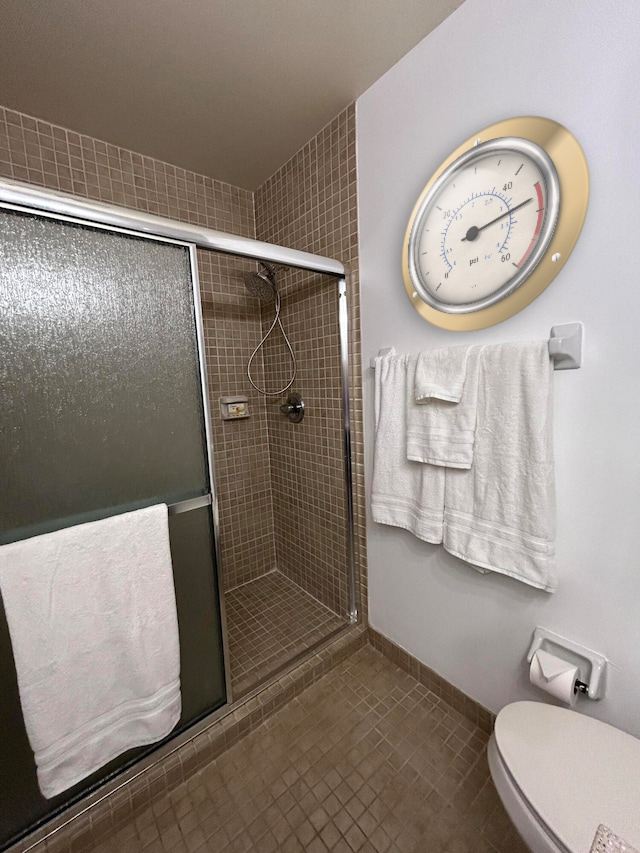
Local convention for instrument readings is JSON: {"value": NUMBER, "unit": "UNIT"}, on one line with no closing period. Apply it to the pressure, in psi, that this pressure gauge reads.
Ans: {"value": 47.5, "unit": "psi"}
